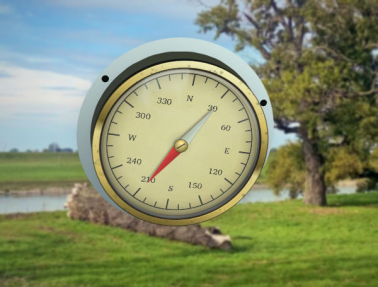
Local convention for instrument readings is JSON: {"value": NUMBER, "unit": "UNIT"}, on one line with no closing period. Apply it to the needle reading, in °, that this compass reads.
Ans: {"value": 210, "unit": "°"}
